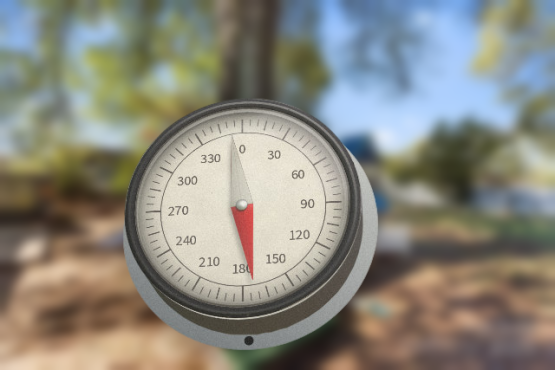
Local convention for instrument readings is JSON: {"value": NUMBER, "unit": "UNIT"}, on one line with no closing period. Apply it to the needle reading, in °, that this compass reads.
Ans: {"value": 172.5, "unit": "°"}
